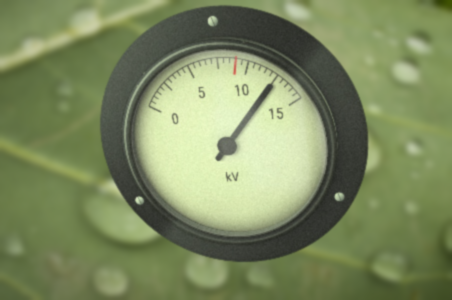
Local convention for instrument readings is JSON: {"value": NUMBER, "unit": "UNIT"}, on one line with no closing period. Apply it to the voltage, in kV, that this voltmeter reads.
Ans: {"value": 12.5, "unit": "kV"}
